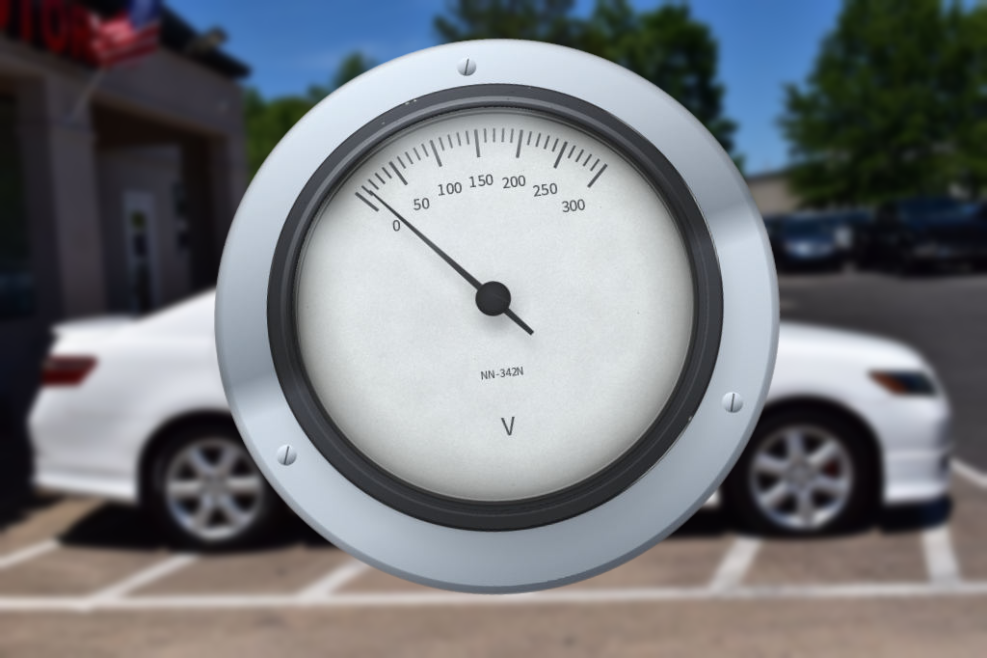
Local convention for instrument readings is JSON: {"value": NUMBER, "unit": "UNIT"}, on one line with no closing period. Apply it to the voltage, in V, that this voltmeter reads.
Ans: {"value": 10, "unit": "V"}
